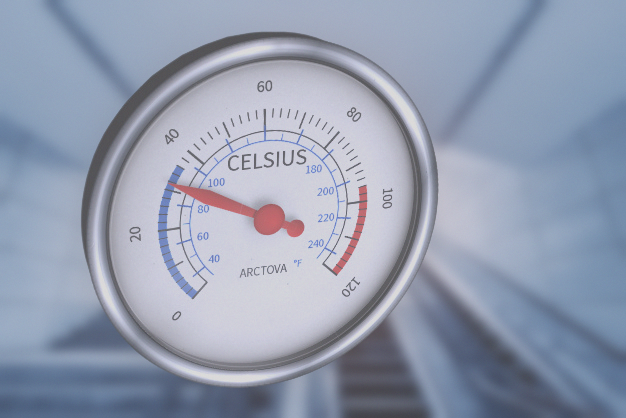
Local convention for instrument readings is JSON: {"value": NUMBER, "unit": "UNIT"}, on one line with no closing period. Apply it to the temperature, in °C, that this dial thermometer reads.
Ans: {"value": 32, "unit": "°C"}
